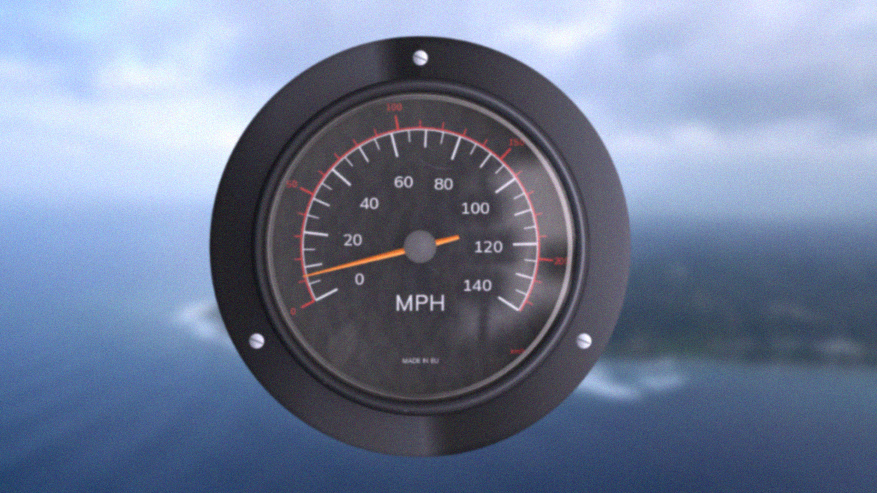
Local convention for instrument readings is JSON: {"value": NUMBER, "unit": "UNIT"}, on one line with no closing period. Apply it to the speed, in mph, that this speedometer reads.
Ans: {"value": 7.5, "unit": "mph"}
